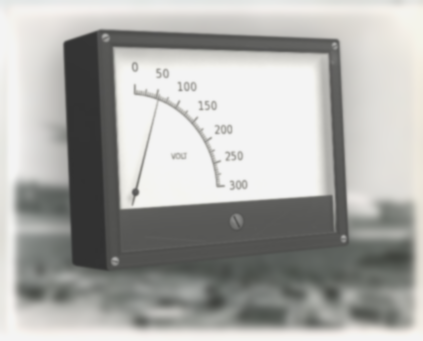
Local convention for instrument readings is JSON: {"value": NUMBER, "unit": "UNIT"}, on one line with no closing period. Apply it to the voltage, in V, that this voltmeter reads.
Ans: {"value": 50, "unit": "V"}
